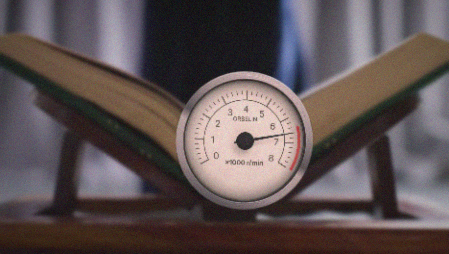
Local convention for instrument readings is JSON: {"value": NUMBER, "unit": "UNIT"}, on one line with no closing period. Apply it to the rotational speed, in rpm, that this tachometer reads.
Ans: {"value": 6600, "unit": "rpm"}
